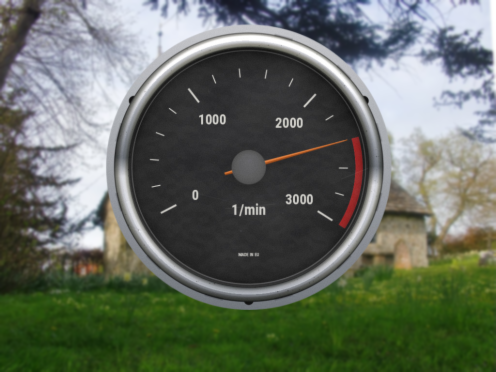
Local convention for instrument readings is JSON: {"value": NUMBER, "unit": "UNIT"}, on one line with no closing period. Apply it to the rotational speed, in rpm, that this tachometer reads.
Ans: {"value": 2400, "unit": "rpm"}
